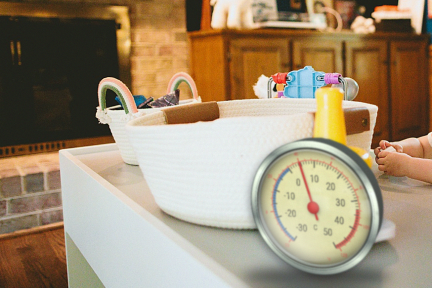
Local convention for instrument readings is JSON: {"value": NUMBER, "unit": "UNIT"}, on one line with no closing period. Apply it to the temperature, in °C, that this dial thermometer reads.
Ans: {"value": 5, "unit": "°C"}
